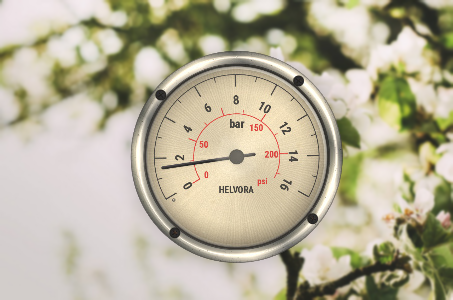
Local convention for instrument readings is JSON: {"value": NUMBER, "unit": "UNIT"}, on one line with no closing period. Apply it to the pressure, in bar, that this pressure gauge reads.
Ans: {"value": 1.5, "unit": "bar"}
